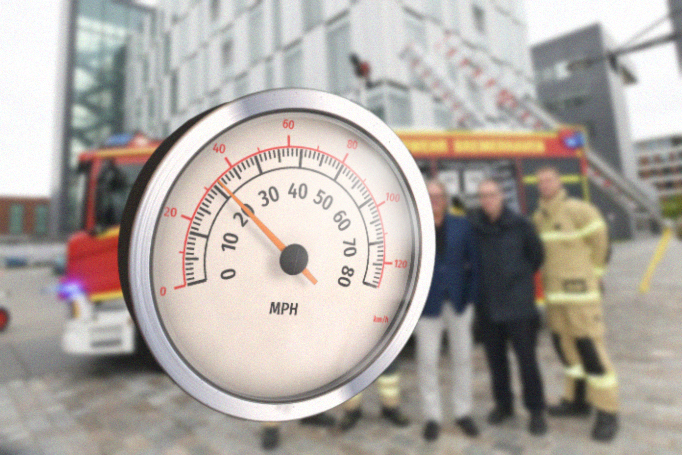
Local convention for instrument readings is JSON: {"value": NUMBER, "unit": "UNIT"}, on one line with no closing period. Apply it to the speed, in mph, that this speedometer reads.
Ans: {"value": 21, "unit": "mph"}
